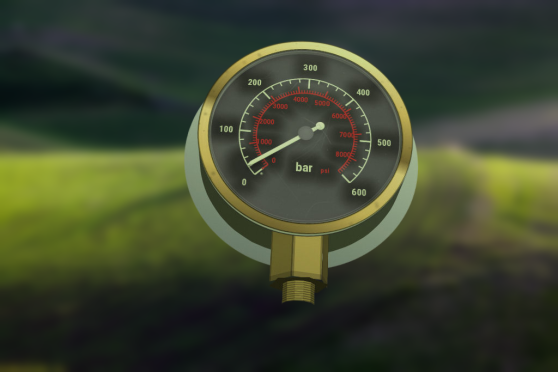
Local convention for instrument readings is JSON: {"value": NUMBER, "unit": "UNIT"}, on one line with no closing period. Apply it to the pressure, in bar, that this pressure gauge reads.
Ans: {"value": 20, "unit": "bar"}
